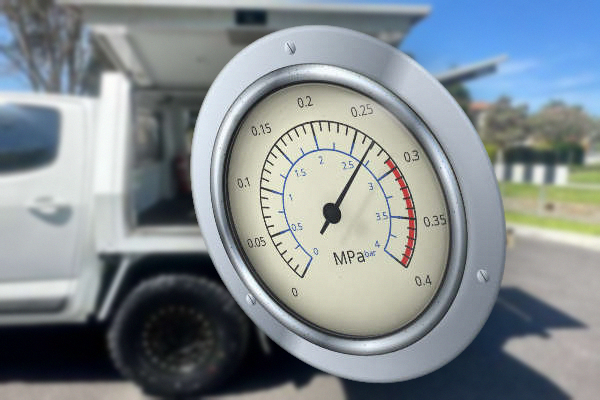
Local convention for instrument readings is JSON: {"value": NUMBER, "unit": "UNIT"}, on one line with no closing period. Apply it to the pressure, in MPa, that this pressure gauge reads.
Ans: {"value": 0.27, "unit": "MPa"}
